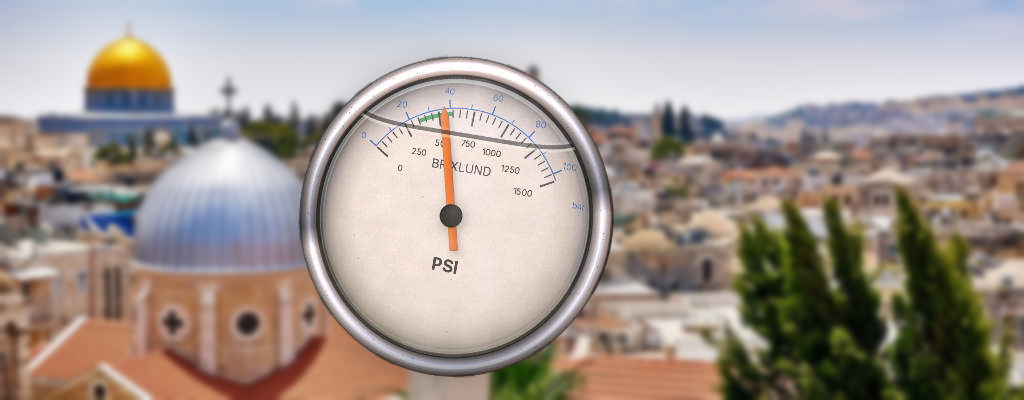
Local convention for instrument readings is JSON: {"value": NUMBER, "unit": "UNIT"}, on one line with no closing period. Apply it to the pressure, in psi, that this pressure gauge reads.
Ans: {"value": 550, "unit": "psi"}
